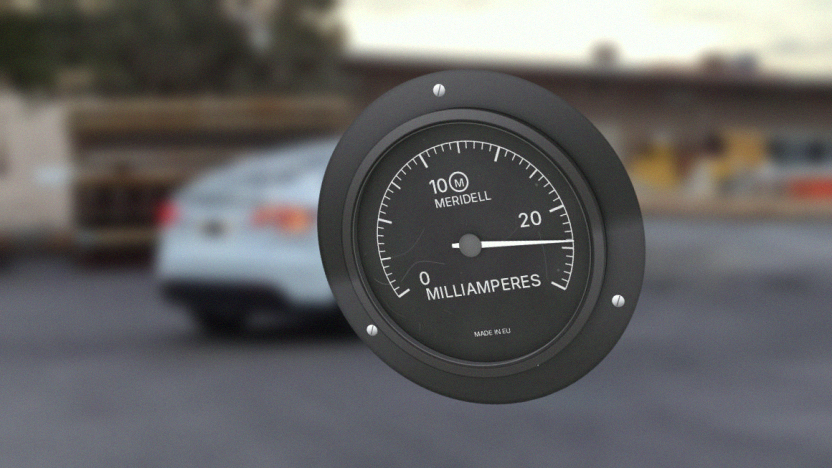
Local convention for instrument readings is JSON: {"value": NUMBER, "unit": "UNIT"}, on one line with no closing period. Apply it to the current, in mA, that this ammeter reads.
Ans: {"value": 22, "unit": "mA"}
